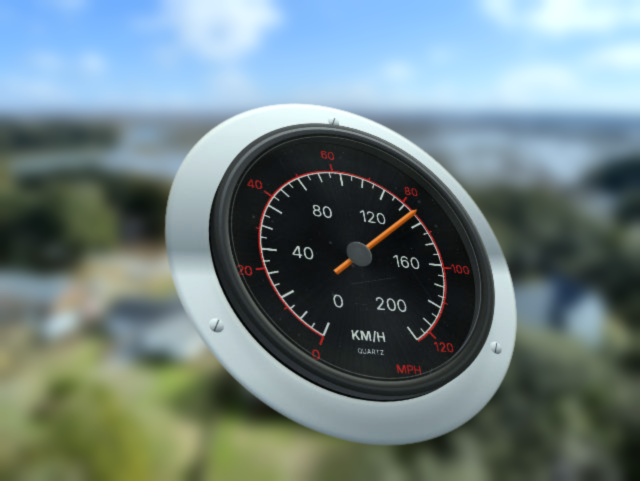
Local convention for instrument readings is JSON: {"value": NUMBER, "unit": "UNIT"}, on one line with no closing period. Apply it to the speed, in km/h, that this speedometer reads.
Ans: {"value": 135, "unit": "km/h"}
